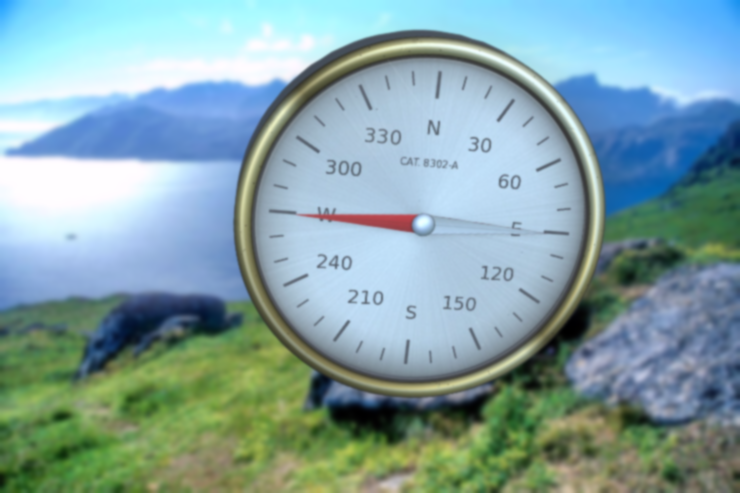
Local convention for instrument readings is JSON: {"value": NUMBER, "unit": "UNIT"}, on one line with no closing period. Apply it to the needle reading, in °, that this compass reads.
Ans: {"value": 270, "unit": "°"}
